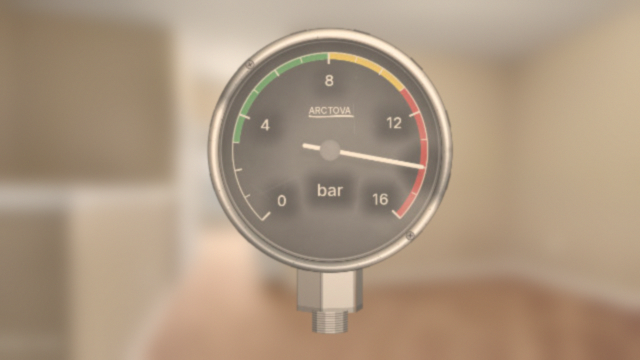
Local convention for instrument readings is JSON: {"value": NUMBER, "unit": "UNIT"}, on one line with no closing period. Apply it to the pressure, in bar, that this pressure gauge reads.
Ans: {"value": 14, "unit": "bar"}
